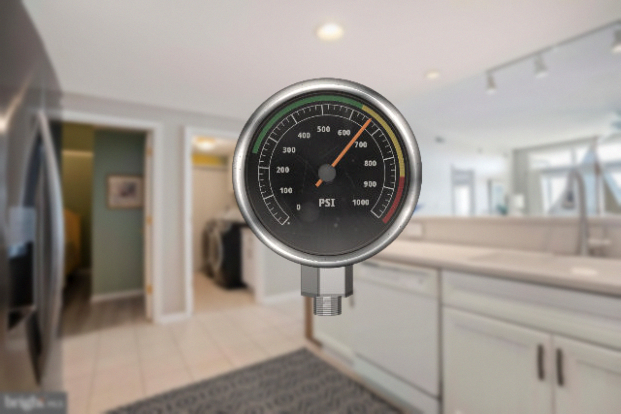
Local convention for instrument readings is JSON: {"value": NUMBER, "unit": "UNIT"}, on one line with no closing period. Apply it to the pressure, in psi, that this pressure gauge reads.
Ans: {"value": 660, "unit": "psi"}
